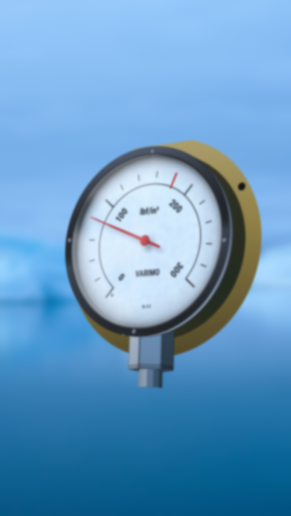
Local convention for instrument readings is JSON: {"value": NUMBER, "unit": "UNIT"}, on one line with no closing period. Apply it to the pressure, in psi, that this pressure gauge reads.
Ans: {"value": 80, "unit": "psi"}
